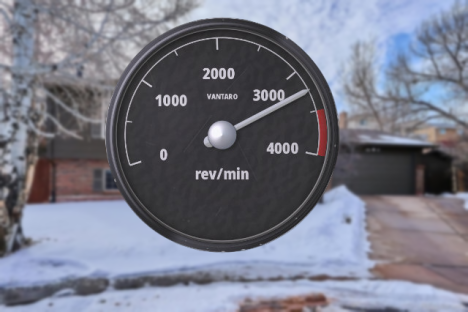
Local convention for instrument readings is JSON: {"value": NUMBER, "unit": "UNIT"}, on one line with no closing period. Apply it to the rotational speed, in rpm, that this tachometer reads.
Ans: {"value": 3250, "unit": "rpm"}
